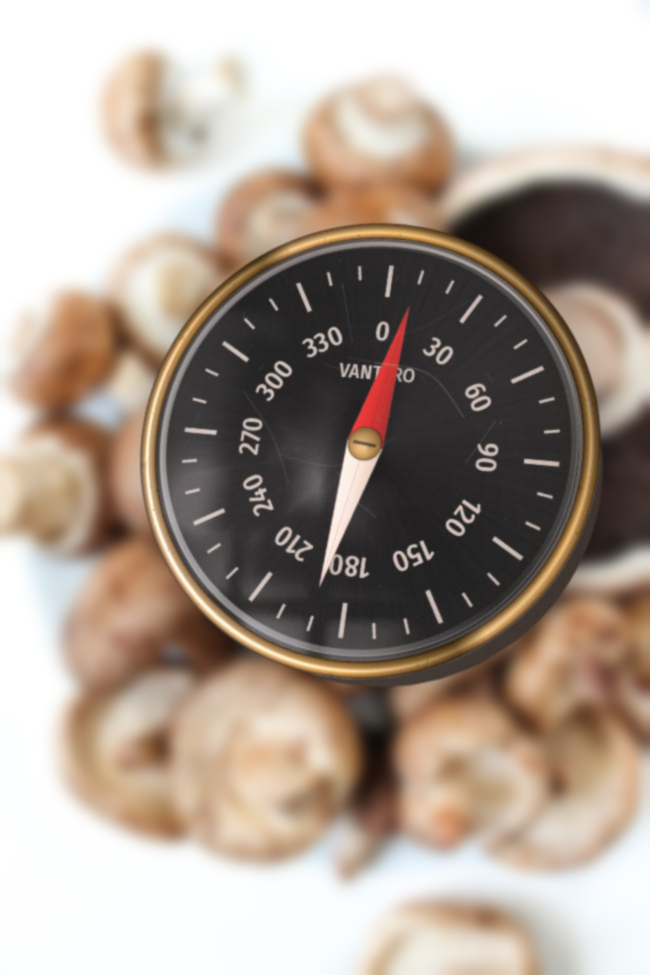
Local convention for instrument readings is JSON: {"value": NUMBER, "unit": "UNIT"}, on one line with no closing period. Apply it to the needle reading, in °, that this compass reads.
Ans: {"value": 10, "unit": "°"}
